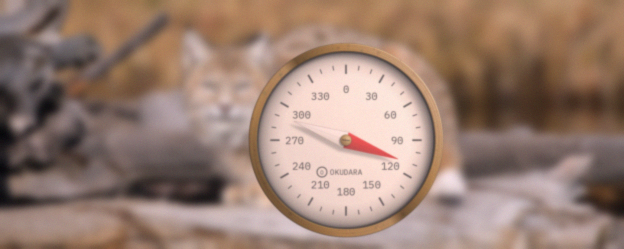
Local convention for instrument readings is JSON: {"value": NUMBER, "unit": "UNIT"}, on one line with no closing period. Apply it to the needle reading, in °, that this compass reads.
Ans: {"value": 110, "unit": "°"}
